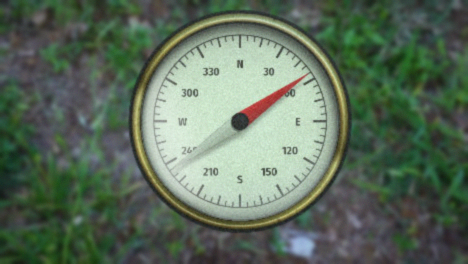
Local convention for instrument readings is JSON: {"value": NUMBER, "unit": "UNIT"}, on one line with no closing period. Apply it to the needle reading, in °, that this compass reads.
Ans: {"value": 55, "unit": "°"}
